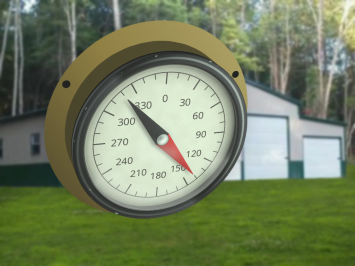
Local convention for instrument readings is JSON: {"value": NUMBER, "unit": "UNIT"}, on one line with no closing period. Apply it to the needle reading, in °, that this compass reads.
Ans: {"value": 140, "unit": "°"}
